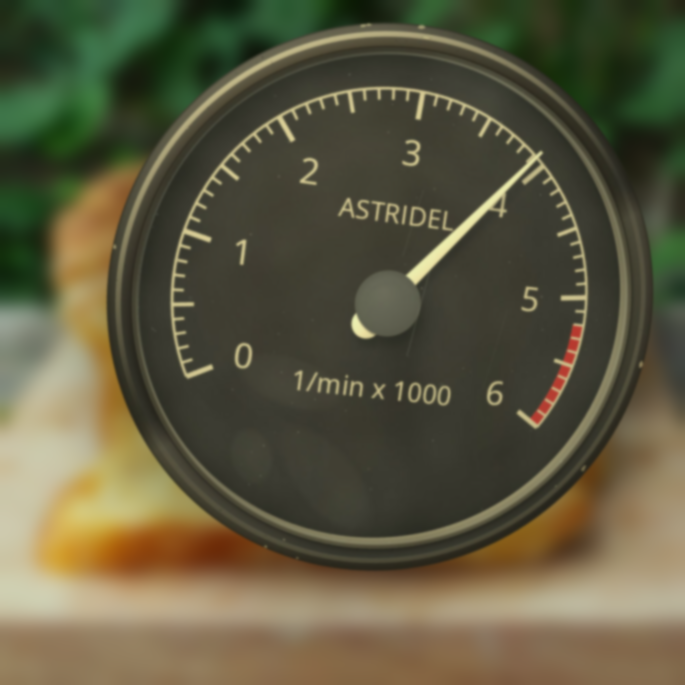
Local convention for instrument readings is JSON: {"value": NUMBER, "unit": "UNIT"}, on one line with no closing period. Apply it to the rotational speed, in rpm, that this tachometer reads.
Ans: {"value": 3900, "unit": "rpm"}
